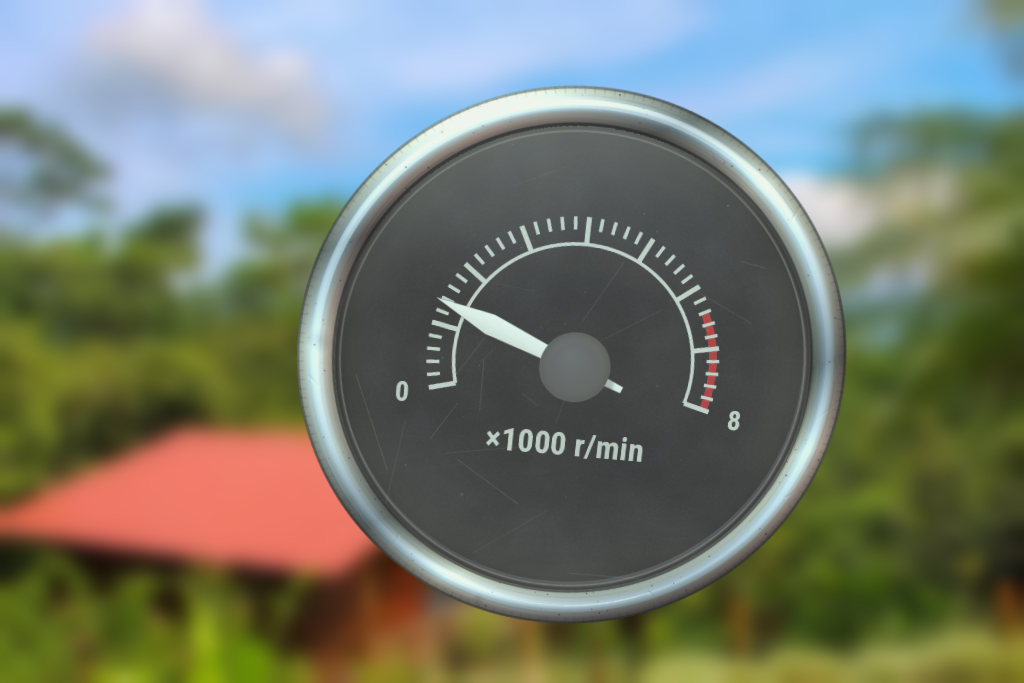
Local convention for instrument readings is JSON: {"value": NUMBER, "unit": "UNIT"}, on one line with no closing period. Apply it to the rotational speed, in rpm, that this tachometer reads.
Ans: {"value": 1400, "unit": "rpm"}
